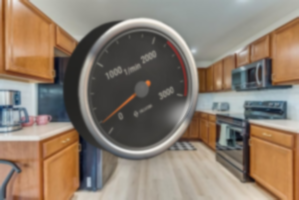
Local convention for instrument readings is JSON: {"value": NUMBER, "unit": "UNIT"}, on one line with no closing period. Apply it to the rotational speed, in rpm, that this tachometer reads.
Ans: {"value": 200, "unit": "rpm"}
